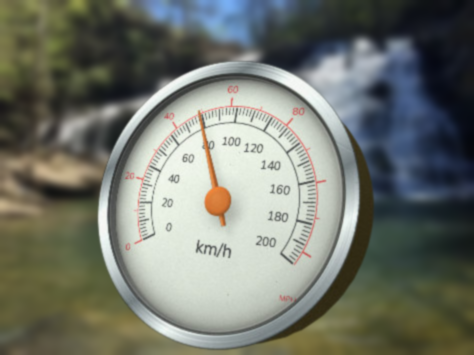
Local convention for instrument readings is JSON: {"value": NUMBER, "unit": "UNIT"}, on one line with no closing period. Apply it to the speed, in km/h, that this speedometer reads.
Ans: {"value": 80, "unit": "km/h"}
